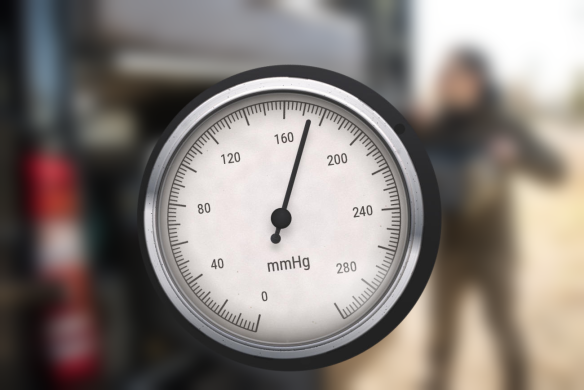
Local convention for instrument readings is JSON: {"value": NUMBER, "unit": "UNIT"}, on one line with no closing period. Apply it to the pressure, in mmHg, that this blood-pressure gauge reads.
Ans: {"value": 174, "unit": "mmHg"}
